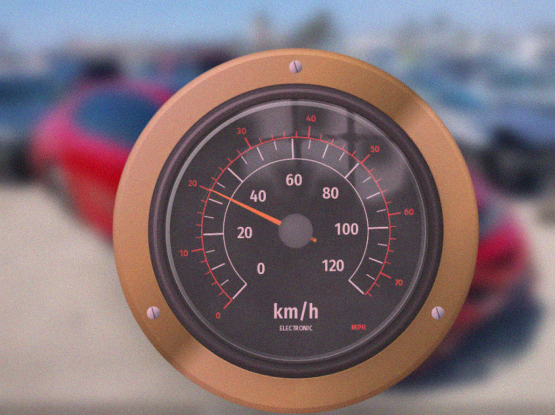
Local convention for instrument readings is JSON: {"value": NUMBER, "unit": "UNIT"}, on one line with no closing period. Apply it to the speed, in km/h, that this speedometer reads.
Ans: {"value": 32.5, "unit": "km/h"}
